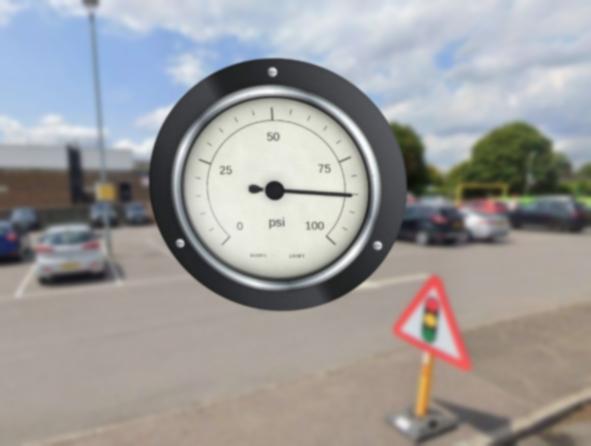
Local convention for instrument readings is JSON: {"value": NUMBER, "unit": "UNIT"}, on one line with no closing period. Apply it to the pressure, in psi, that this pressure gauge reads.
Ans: {"value": 85, "unit": "psi"}
